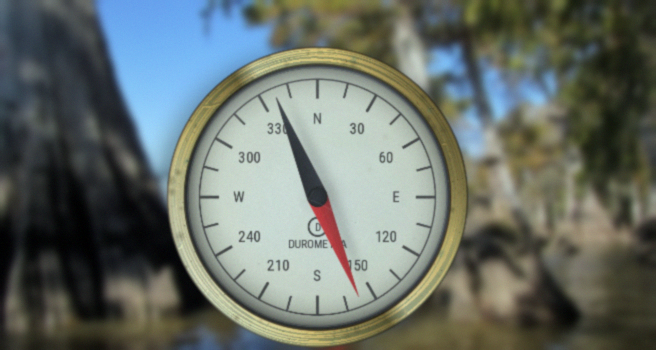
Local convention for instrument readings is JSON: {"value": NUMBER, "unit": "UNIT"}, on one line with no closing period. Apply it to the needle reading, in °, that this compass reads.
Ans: {"value": 157.5, "unit": "°"}
